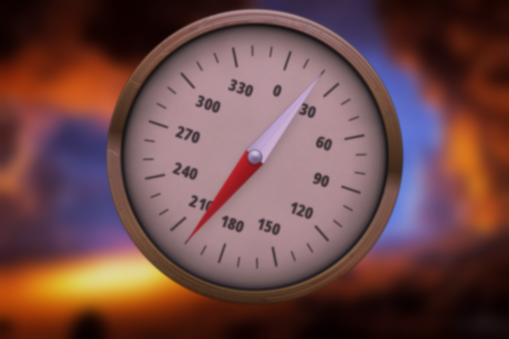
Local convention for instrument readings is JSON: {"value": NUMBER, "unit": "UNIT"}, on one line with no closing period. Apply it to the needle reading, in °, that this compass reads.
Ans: {"value": 200, "unit": "°"}
